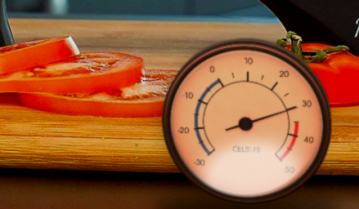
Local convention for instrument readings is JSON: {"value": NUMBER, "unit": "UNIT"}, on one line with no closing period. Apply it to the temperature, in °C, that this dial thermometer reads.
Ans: {"value": 30, "unit": "°C"}
